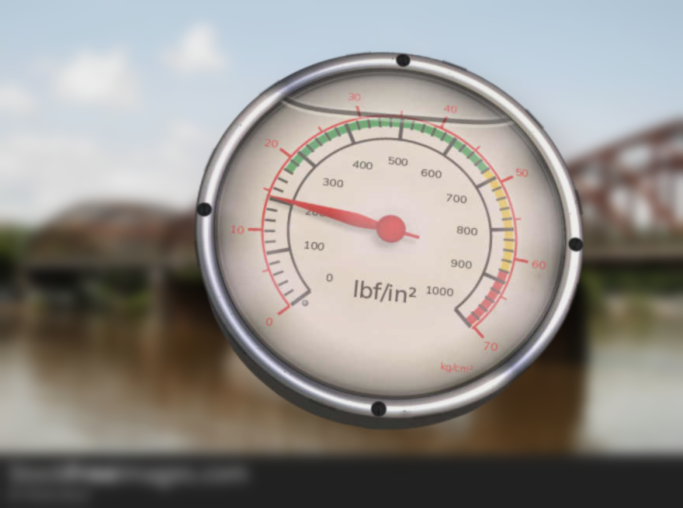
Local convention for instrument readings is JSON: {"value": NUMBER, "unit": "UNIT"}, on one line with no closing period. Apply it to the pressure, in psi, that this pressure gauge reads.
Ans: {"value": 200, "unit": "psi"}
